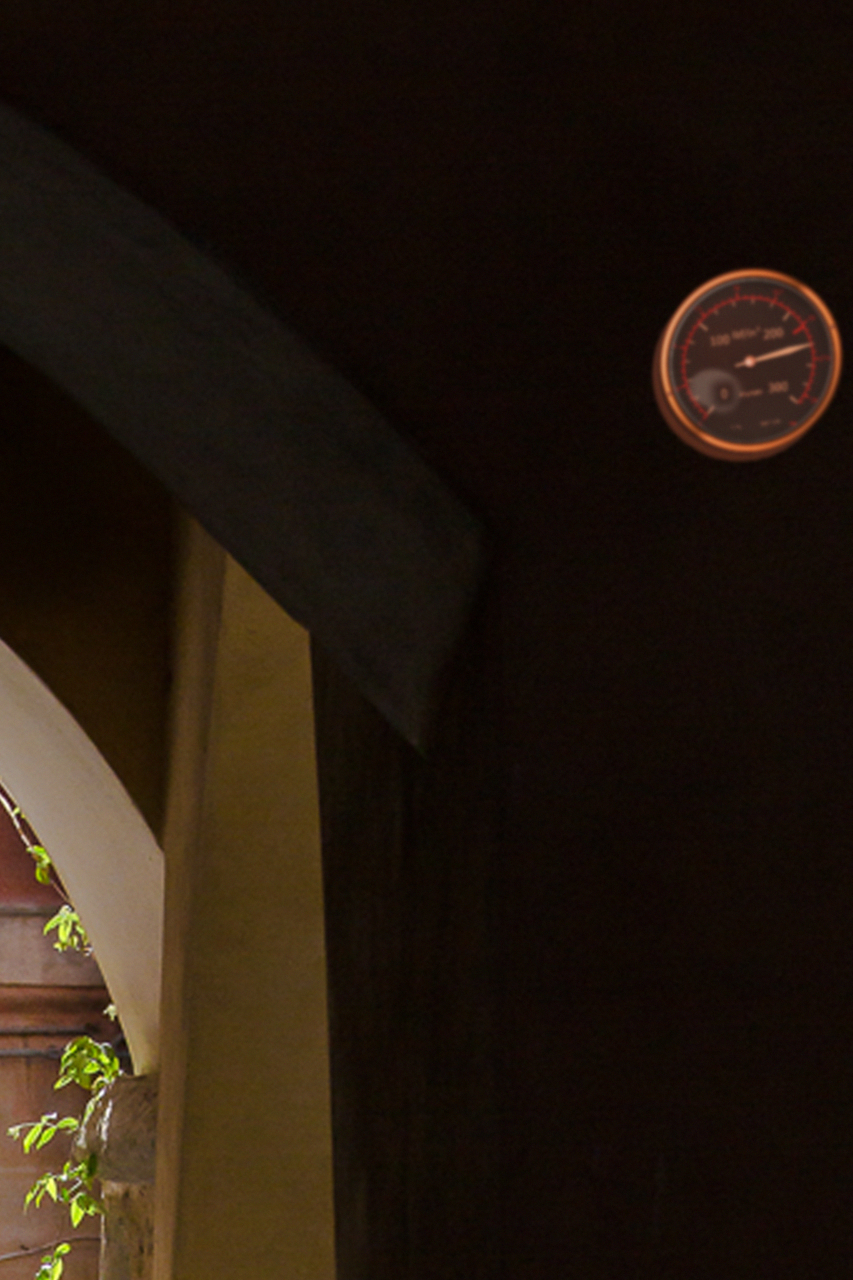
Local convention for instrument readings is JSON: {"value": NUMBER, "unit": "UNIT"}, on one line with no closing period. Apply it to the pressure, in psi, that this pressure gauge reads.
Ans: {"value": 240, "unit": "psi"}
